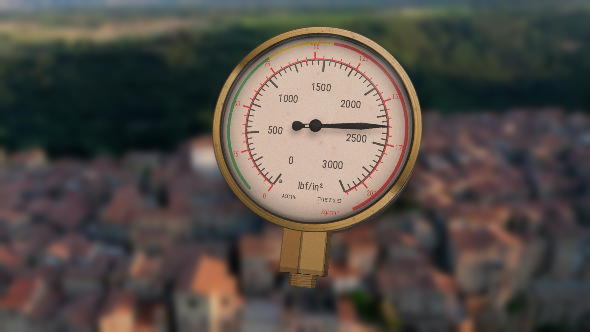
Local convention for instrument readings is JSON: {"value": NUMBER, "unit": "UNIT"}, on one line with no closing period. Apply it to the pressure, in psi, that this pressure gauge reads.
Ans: {"value": 2350, "unit": "psi"}
